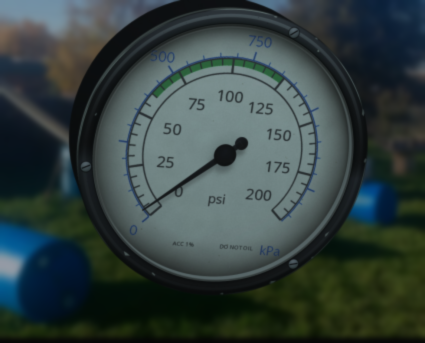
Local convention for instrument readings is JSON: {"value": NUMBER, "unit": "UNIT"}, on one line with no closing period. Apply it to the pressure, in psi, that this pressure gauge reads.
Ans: {"value": 5, "unit": "psi"}
